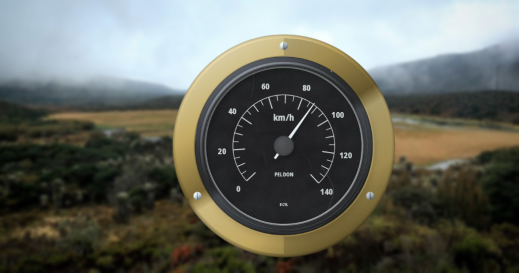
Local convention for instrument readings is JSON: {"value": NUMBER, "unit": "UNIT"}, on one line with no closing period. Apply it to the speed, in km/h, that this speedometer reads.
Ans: {"value": 87.5, "unit": "km/h"}
